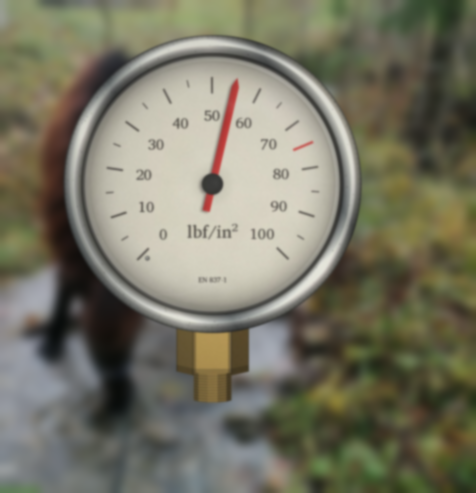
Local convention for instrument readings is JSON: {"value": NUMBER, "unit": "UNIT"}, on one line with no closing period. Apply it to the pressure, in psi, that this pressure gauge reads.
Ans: {"value": 55, "unit": "psi"}
